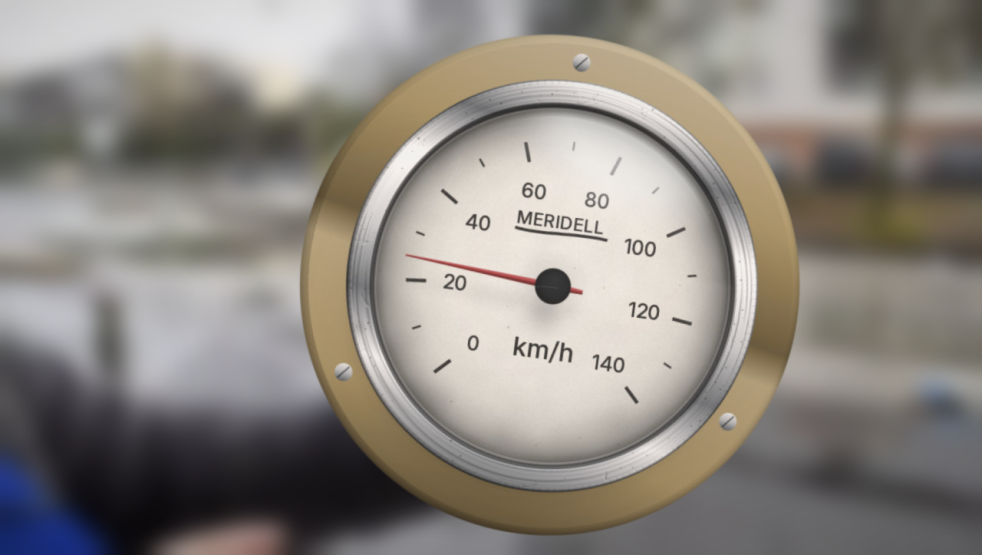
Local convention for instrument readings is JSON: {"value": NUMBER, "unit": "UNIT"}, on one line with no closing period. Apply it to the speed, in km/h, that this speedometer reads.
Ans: {"value": 25, "unit": "km/h"}
